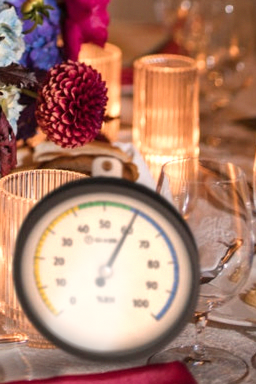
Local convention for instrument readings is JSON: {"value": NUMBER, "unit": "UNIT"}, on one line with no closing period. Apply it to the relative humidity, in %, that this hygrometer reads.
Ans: {"value": 60, "unit": "%"}
